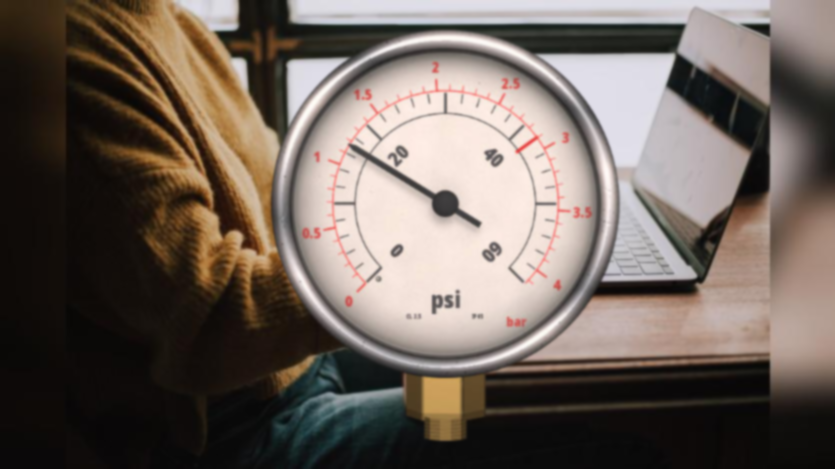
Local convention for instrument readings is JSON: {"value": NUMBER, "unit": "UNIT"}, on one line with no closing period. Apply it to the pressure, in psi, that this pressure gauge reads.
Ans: {"value": 17, "unit": "psi"}
